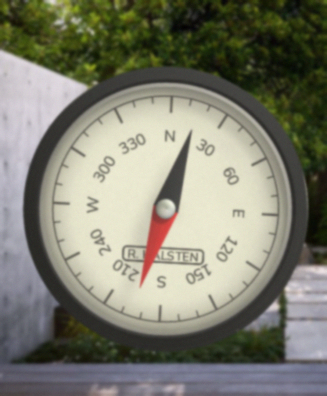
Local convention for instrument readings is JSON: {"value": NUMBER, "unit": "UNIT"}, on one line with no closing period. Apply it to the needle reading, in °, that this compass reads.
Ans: {"value": 195, "unit": "°"}
